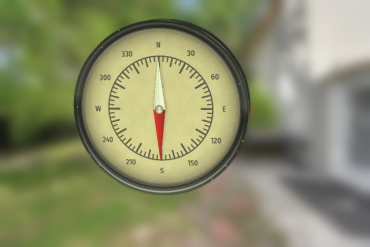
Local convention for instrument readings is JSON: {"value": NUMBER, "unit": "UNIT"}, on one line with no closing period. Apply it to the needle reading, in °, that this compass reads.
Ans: {"value": 180, "unit": "°"}
